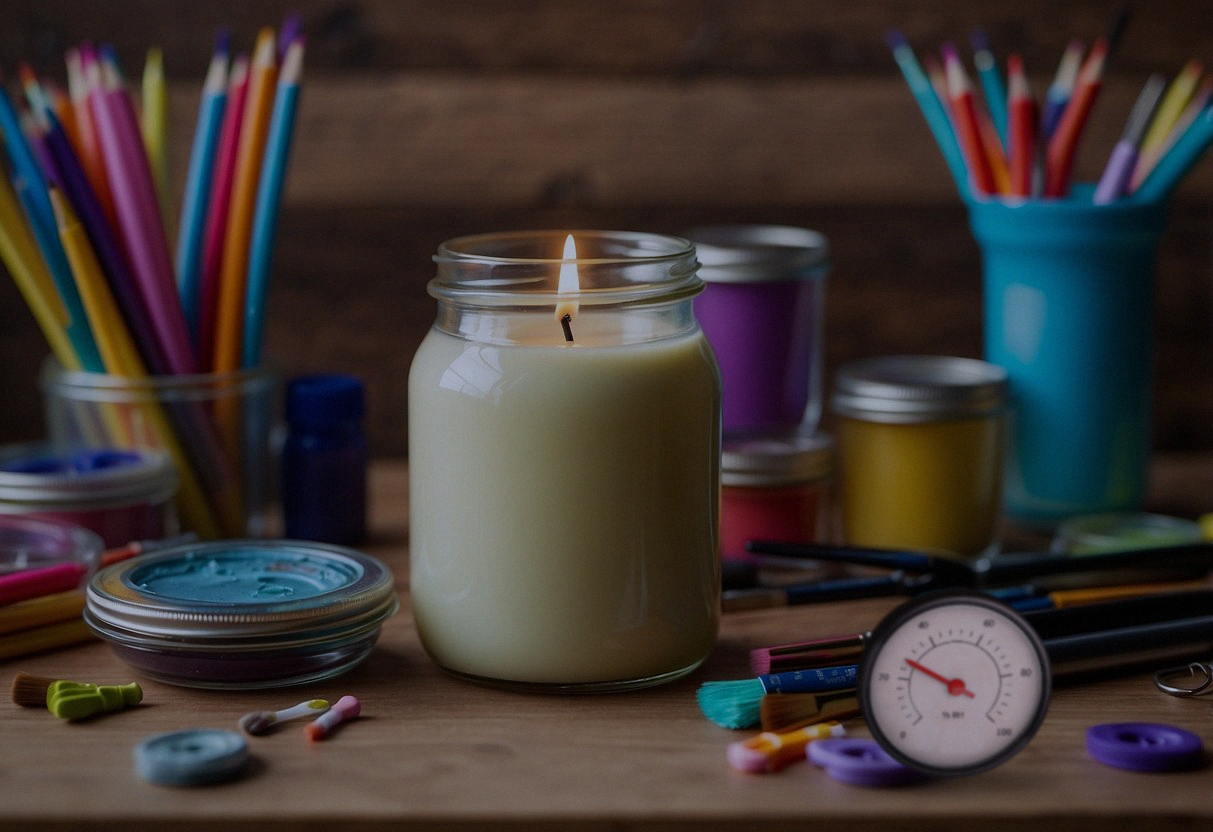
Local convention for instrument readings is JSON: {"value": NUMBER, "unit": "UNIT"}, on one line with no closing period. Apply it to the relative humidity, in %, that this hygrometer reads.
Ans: {"value": 28, "unit": "%"}
